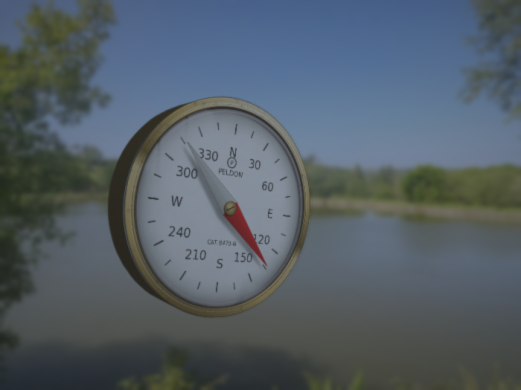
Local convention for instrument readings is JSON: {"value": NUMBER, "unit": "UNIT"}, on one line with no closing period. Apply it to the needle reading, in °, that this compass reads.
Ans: {"value": 135, "unit": "°"}
